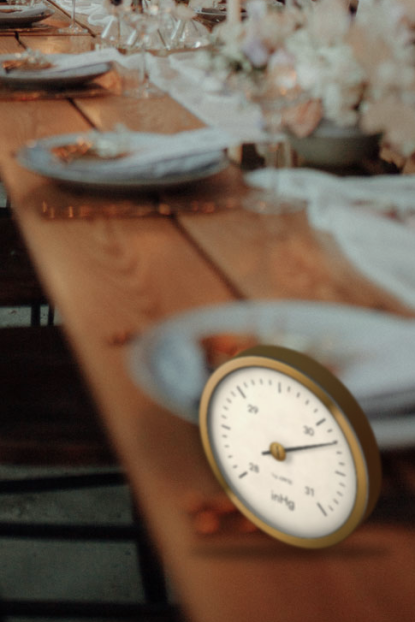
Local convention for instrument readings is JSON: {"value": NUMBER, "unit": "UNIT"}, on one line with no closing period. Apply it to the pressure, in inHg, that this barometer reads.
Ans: {"value": 30.2, "unit": "inHg"}
